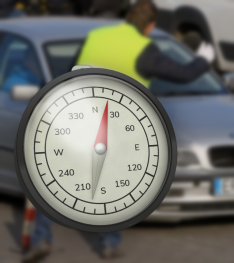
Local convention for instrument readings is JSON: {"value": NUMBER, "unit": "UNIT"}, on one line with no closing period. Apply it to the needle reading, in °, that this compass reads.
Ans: {"value": 15, "unit": "°"}
